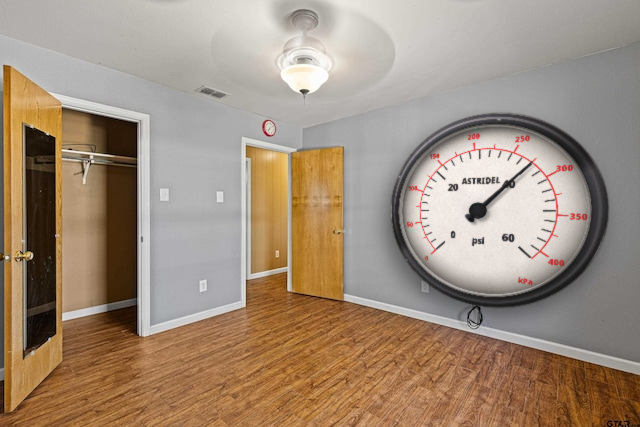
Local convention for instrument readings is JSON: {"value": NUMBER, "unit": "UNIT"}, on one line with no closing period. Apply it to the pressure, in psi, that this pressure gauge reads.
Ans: {"value": 40, "unit": "psi"}
